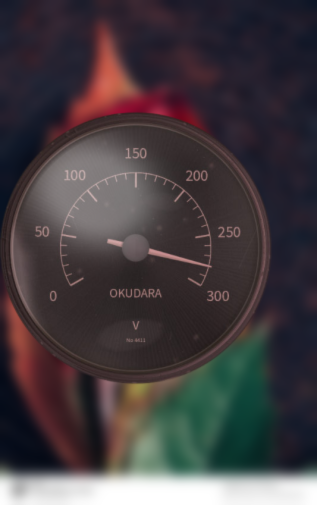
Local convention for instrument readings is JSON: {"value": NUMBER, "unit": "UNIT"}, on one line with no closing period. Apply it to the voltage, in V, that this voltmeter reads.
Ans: {"value": 280, "unit": "V"}
